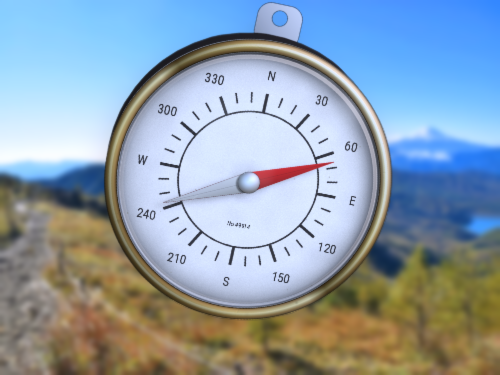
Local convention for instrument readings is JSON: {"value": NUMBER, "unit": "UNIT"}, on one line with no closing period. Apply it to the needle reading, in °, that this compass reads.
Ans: {"value": 65, "unit": "°"}
